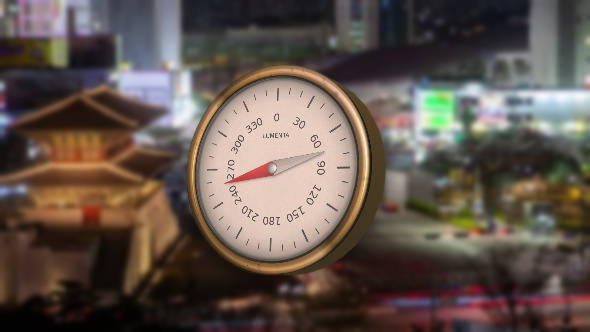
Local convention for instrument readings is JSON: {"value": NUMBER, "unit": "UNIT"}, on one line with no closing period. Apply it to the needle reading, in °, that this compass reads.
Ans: {"value": 255, "unit": "°"}
